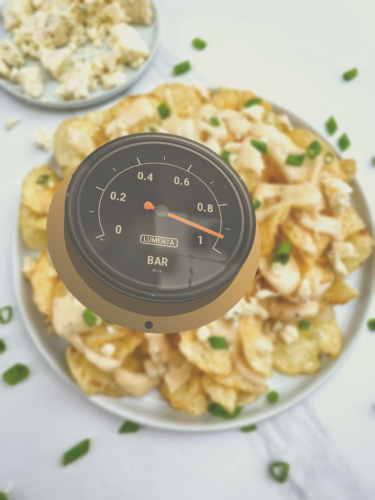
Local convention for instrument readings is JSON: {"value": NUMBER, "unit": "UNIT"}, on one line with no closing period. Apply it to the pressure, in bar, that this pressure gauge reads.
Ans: {"value": 0.95, "unit": "bar"}
